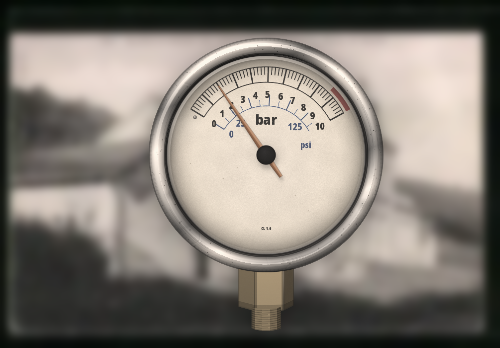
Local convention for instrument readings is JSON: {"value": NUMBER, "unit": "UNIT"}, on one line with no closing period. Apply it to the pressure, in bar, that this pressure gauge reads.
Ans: {"value": 2, "unit": "bar"}
